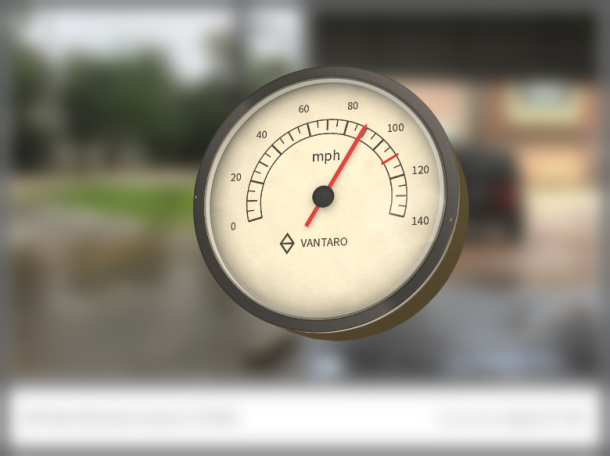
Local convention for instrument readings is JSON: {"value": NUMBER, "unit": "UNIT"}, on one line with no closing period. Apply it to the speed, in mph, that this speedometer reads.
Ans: {"value": 90, "unit": "mph"}
